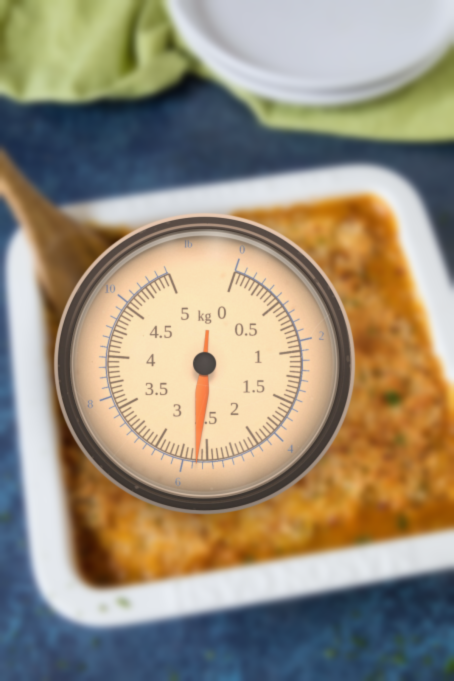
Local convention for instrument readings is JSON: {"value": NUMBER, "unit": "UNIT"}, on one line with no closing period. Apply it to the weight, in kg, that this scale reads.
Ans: {"value": 2.6, "unit": "kg"}
